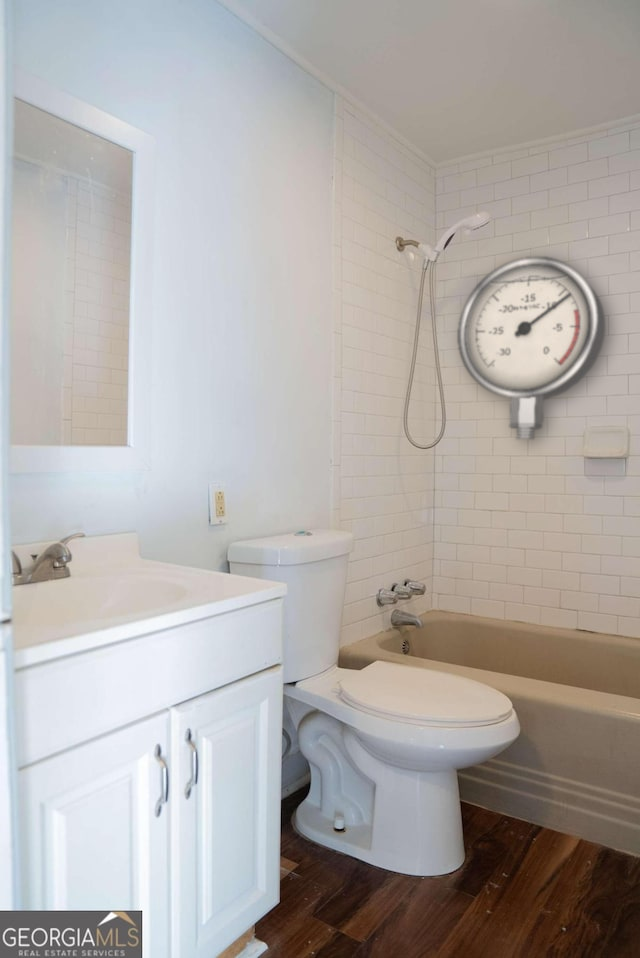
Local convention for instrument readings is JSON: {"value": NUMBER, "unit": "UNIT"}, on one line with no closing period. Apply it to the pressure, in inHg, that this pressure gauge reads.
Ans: {"value": -9, "unit": "inHg"}
